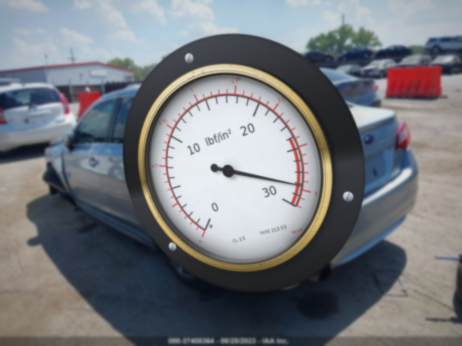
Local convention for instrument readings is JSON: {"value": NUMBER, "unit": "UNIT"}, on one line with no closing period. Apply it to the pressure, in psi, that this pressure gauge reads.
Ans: {"value": 28, "unit": "psi"}
